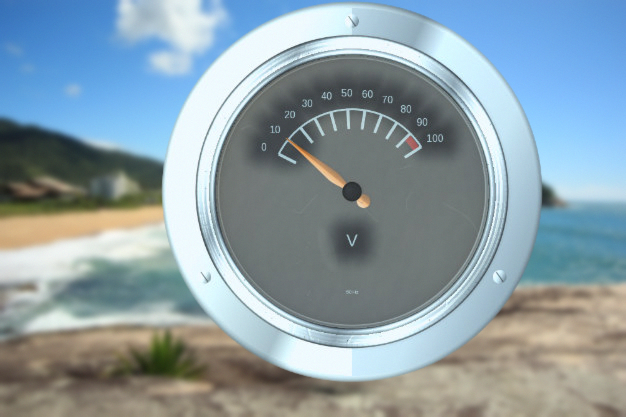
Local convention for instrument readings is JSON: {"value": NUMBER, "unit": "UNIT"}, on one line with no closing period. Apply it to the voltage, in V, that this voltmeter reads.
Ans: {"value": 10, "unit": "V"}
